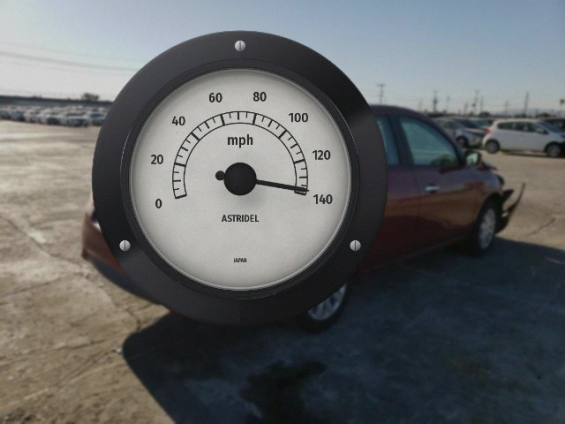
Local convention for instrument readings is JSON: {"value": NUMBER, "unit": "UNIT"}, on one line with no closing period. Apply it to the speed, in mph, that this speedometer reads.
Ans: {"value": 137.5, "unit": "mph"}
